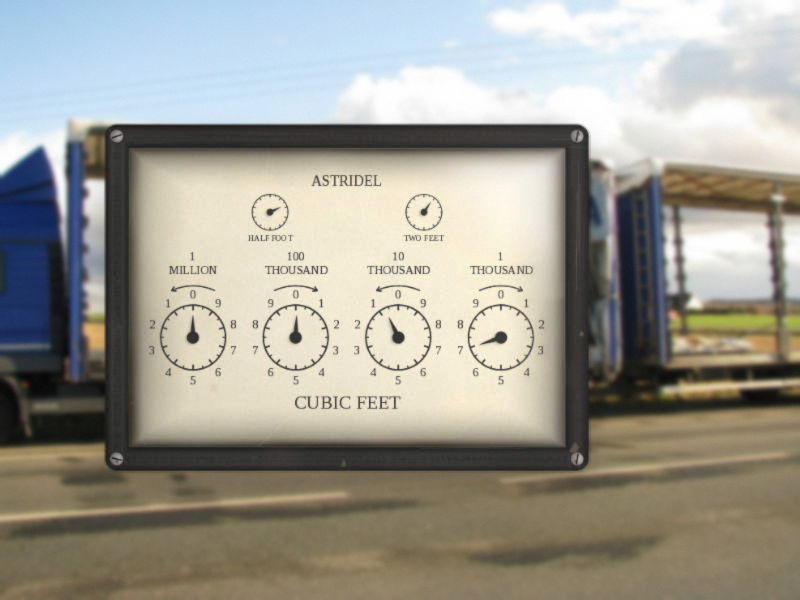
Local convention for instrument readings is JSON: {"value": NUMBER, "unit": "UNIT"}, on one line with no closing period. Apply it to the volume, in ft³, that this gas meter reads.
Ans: {"value": 700, "unit": "ft³"}
